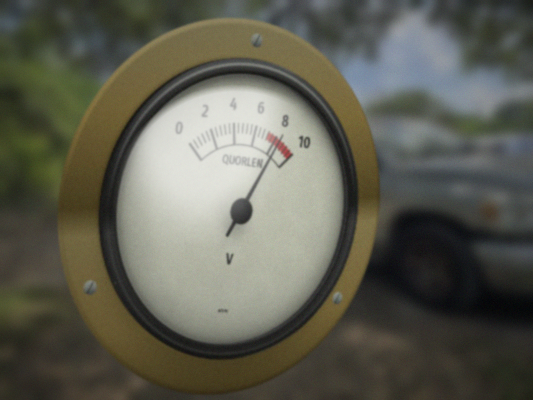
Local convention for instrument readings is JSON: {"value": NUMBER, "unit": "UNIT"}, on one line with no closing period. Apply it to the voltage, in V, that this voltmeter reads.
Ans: {"value": 8, "unit": "V"}
